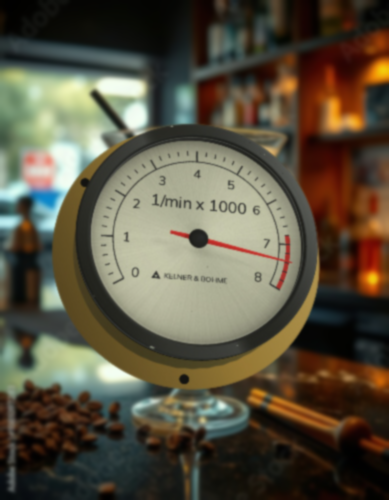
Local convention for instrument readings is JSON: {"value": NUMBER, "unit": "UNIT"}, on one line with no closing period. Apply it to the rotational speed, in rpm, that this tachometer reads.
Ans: {"value": 7400, "unit": "rpm"}
